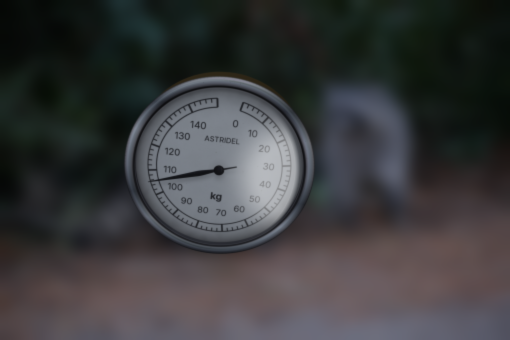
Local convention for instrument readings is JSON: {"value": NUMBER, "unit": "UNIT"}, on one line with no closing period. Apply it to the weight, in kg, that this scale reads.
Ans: {"value": 106, "unit": "kg"}
